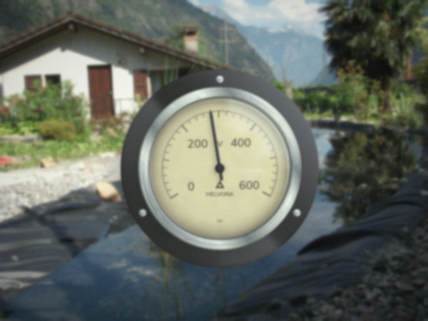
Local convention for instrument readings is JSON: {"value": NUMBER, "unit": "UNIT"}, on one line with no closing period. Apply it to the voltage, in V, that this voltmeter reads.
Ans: {"value": 280, "unit": "V"}
